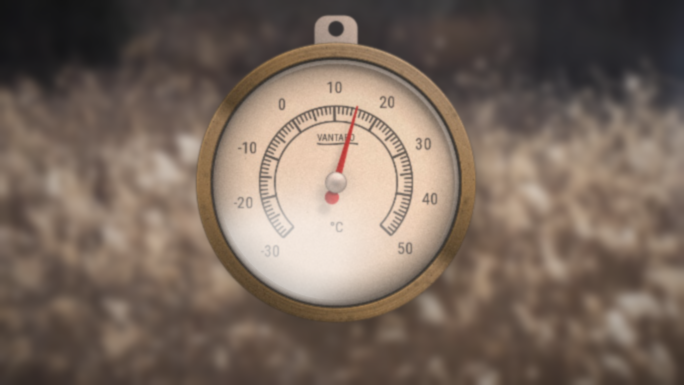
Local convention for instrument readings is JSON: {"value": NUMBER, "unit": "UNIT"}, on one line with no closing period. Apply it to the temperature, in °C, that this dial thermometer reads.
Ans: {"value": 15, "unit": "°C"}
